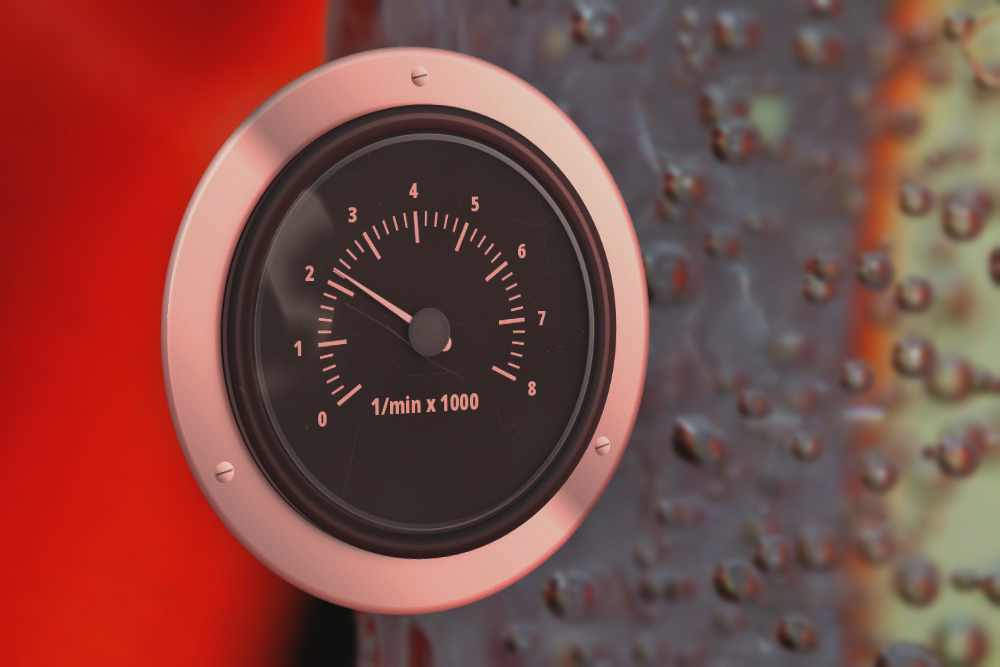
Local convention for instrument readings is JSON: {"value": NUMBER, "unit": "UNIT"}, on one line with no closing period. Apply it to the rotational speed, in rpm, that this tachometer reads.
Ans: {"value": 2200, "unit": "rpm"}
